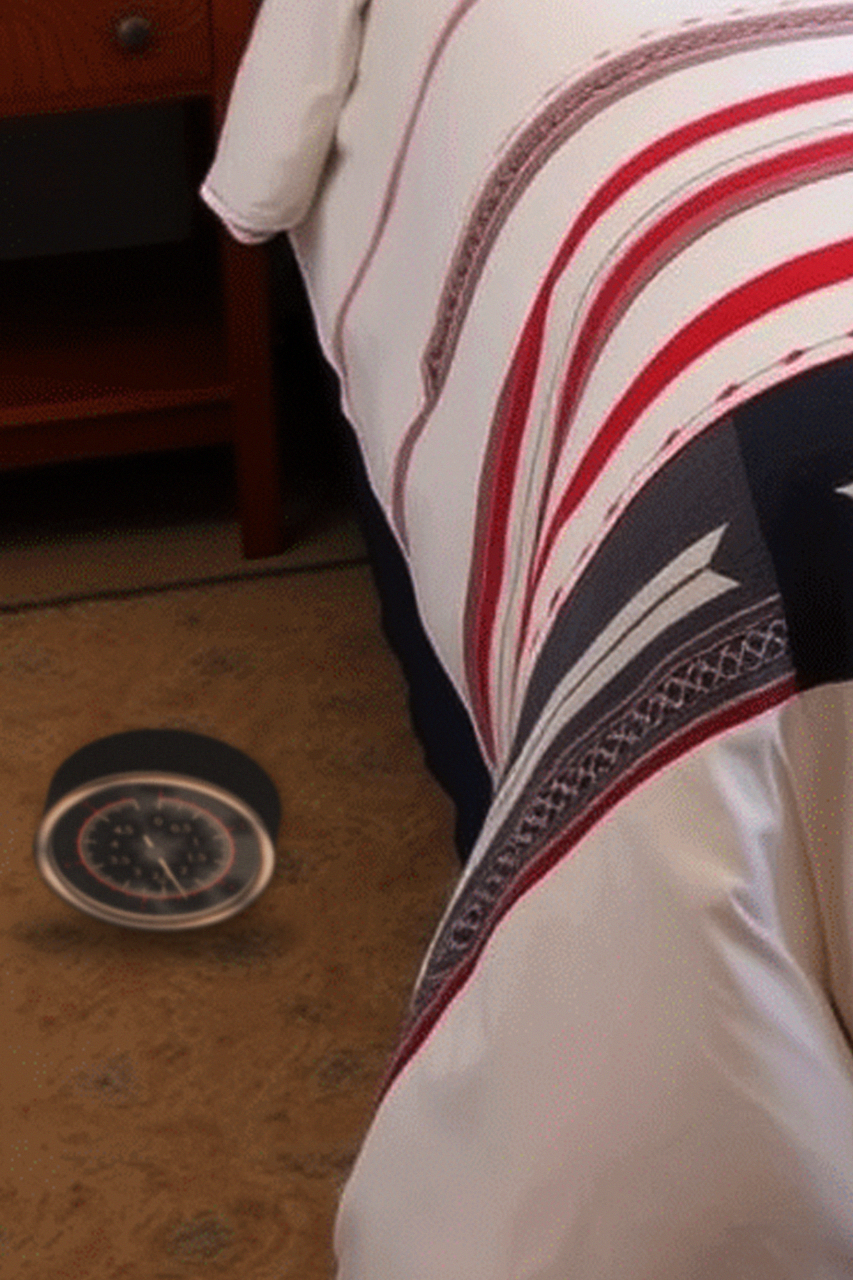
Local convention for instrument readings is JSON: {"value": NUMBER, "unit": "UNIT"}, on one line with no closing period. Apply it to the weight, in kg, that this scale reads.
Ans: {"value": 2.25, "unit": "kg"}
